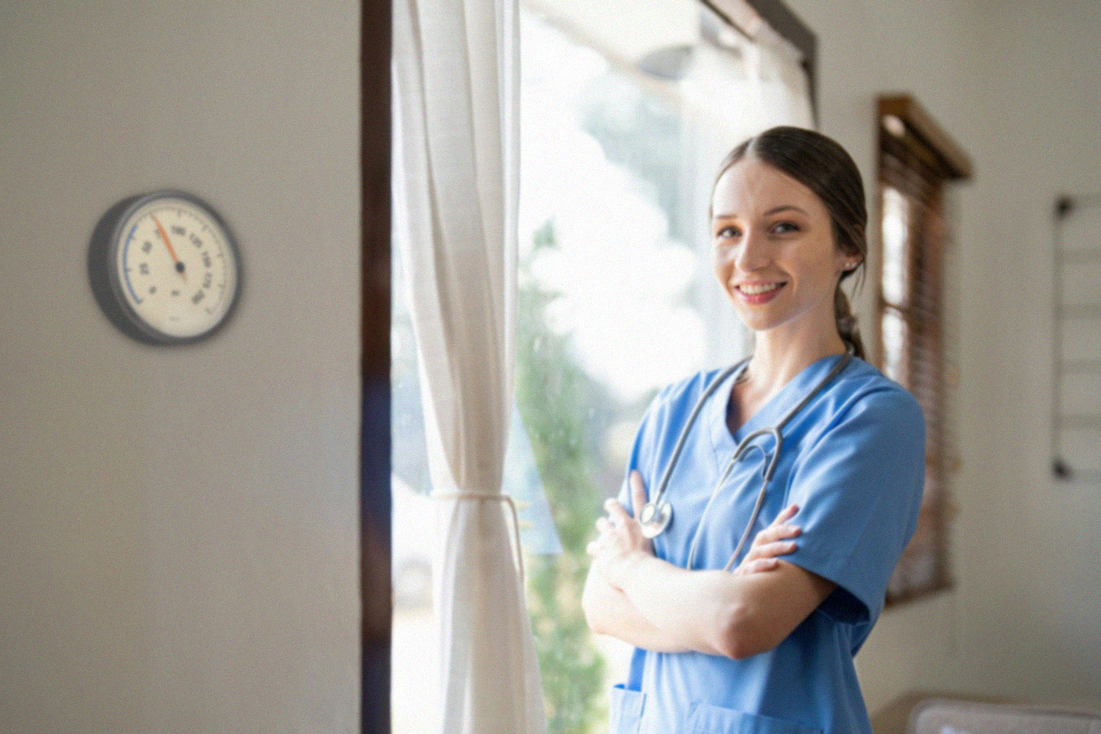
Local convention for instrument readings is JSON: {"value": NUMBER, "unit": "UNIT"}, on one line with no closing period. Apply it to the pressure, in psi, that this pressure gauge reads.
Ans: {"value": 75, "unit": "psi"}
